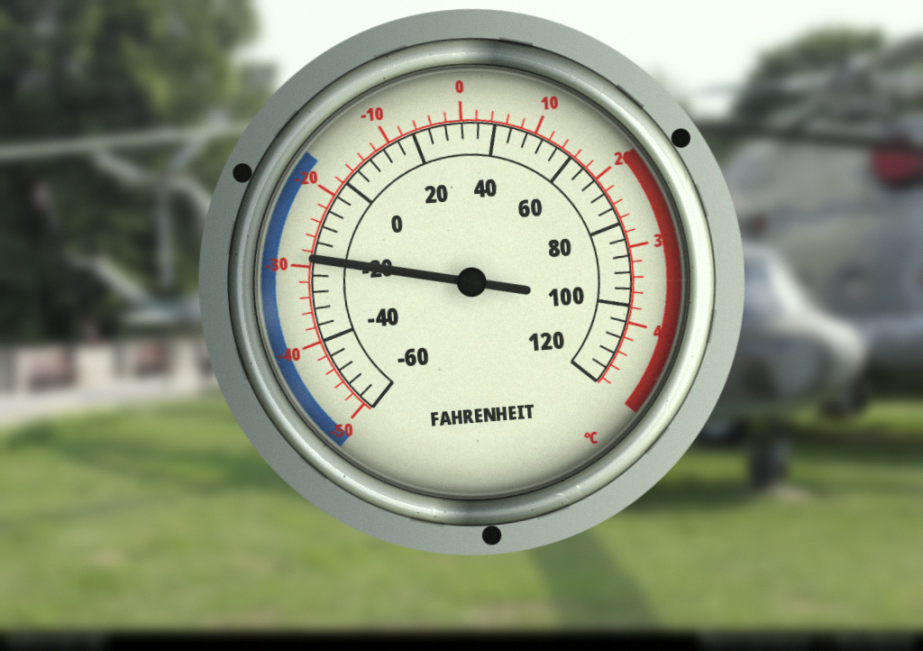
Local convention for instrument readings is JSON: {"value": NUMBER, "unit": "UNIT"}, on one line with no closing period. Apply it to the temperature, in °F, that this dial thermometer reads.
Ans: {"value": -20, "unit": "°F"}
